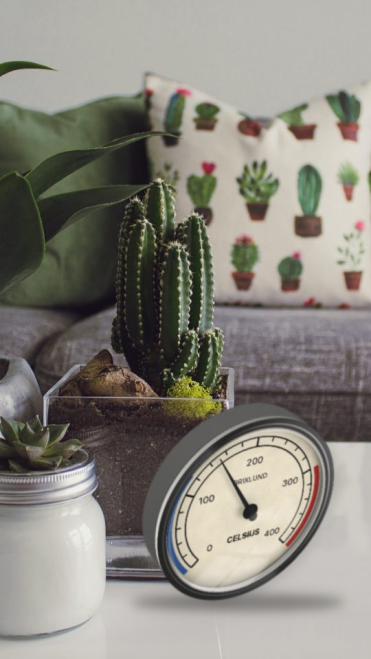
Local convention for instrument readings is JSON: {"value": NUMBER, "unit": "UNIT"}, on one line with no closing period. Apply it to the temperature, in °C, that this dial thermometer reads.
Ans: {"value": 150, "unit": "°C"}
